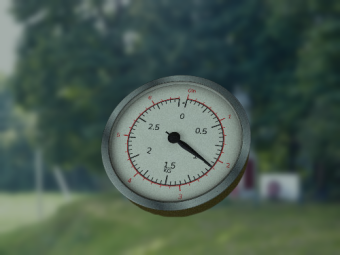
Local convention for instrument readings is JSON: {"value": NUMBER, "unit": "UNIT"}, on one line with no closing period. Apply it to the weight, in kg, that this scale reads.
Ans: {"value": 1, "unit": "kg"}
